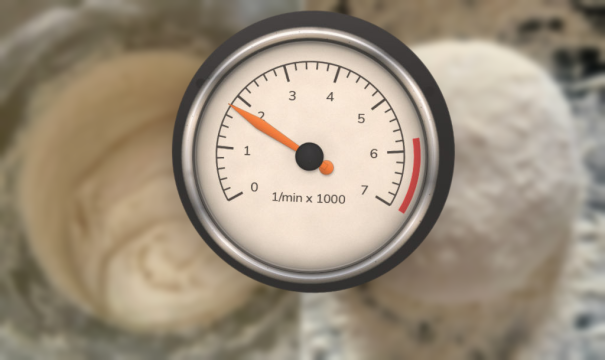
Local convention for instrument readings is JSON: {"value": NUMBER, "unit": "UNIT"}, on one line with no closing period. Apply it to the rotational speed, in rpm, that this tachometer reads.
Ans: {"value": 1800, "unit": "rpm"}
